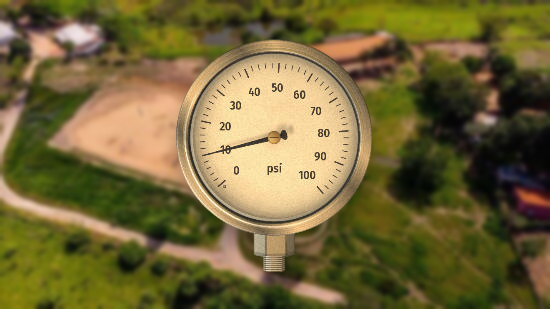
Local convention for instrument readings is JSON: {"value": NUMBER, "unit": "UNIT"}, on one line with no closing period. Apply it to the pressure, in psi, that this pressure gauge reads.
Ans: {"value": 10, "unit": "psi"}
